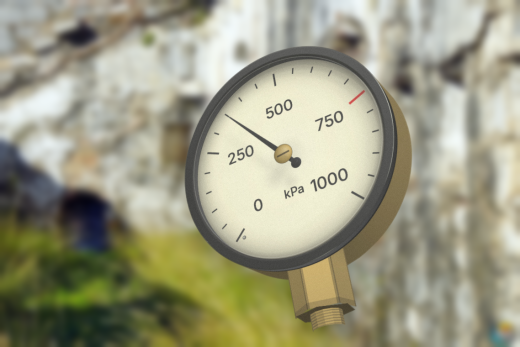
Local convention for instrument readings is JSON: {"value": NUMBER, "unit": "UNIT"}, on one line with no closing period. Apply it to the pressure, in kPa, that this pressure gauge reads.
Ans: {"value": 350, "unit": "kPa"}
